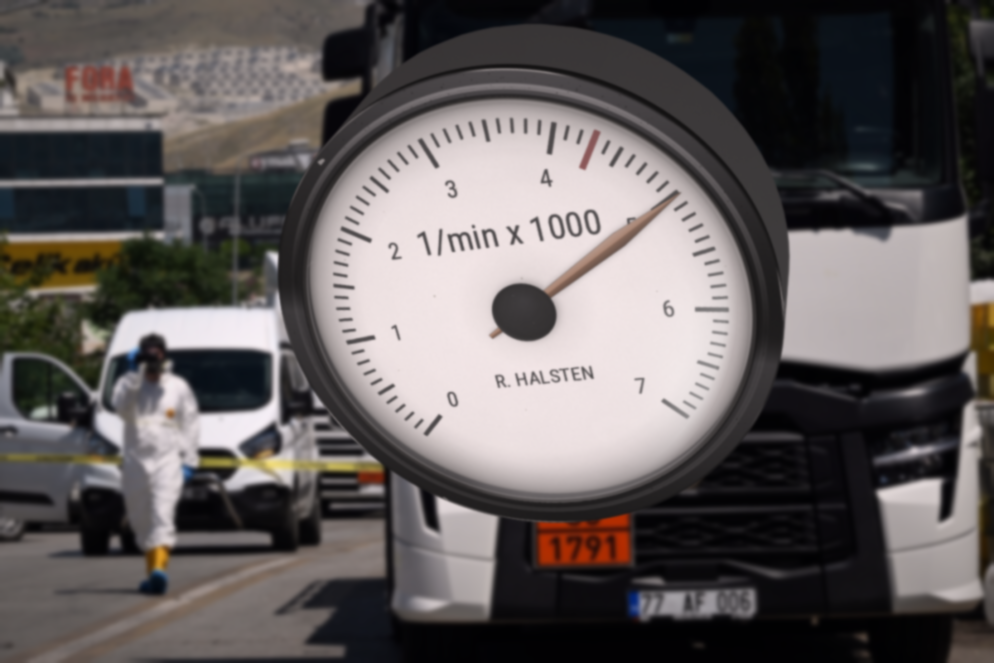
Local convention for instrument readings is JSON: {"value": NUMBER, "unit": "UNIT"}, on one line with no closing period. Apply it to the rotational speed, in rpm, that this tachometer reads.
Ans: {"value": 5000, "unit": "rpm"}
